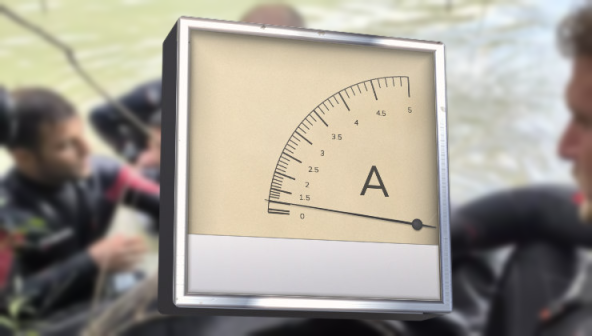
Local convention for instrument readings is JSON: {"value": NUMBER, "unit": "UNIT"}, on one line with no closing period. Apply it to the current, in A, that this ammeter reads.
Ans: {"value": 1, "unit": "A"}
